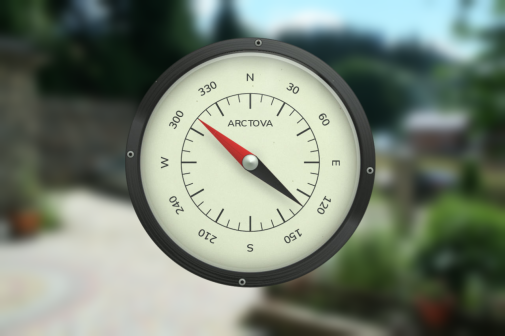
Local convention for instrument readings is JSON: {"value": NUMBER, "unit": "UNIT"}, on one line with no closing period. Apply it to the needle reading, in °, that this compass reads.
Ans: {"value": 310, "unit": "°"}
